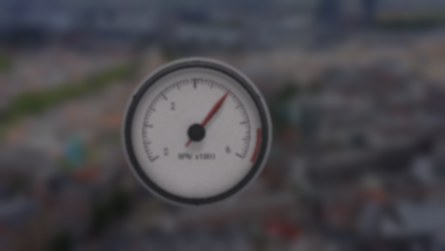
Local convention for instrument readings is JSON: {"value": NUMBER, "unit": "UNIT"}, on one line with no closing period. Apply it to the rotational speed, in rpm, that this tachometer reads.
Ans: {"value": 4000, "unit": "rpm"}
